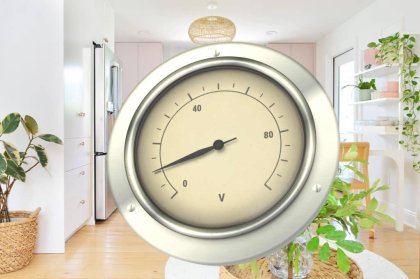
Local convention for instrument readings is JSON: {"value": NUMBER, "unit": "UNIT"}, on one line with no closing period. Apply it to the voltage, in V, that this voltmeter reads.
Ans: {"value": 10, "unit": "V"}
